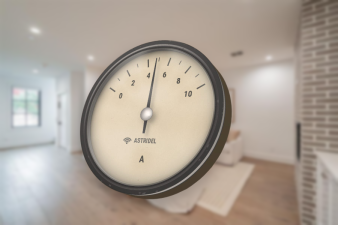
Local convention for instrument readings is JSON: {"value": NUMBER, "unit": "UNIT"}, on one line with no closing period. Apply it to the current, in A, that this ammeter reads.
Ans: {"value": 5, "unit": "A"}
